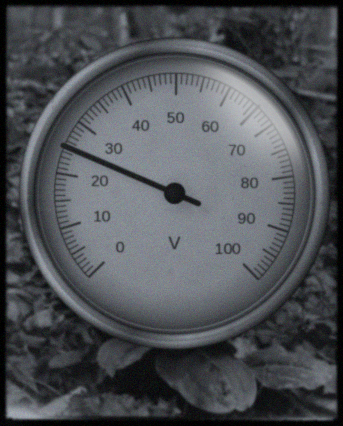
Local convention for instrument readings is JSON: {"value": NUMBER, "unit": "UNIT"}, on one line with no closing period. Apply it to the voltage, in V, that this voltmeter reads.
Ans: {"value": 25, "unit": "V"}
